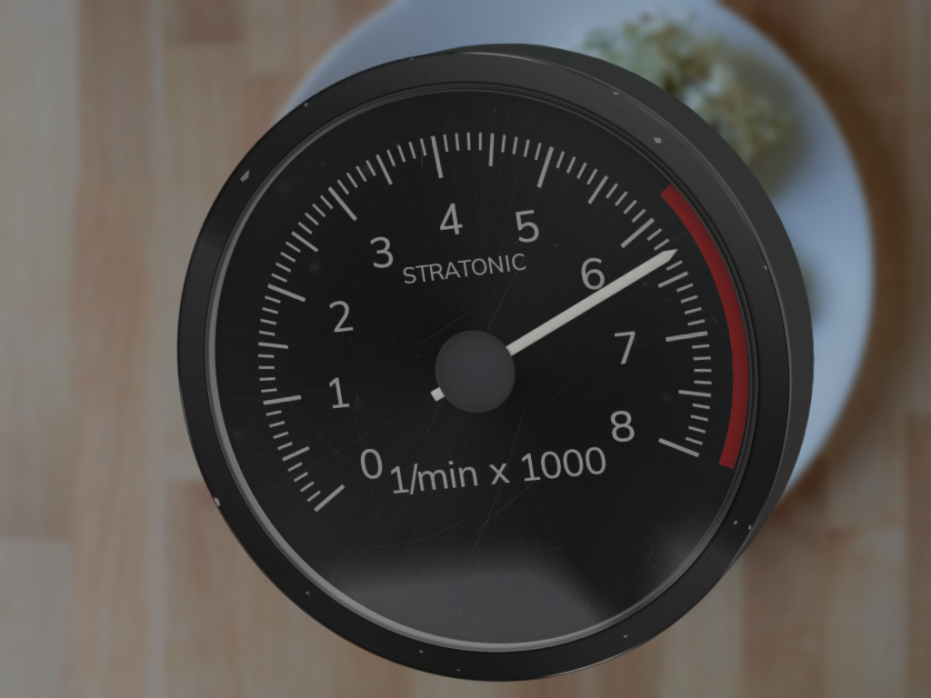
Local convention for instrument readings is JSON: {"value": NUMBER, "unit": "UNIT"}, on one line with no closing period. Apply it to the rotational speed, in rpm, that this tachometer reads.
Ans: {"value": 6300, "unit": "rpm"}
